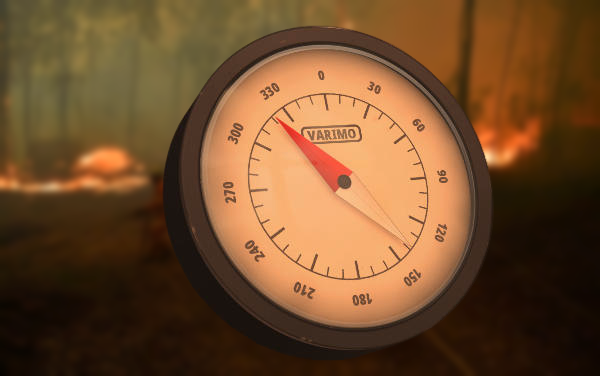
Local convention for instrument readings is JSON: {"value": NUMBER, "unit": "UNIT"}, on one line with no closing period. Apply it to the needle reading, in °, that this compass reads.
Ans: {"value": 320, "unit": "°"}
